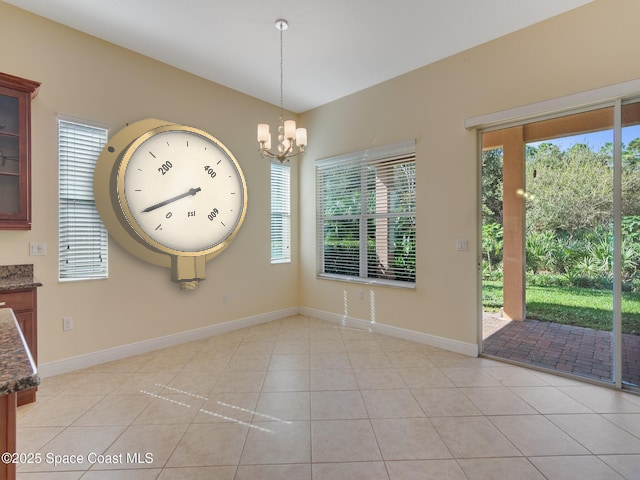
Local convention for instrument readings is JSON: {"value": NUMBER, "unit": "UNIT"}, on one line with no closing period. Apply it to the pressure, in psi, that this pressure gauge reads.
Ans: {"value": 50, "unit": "psi"}
